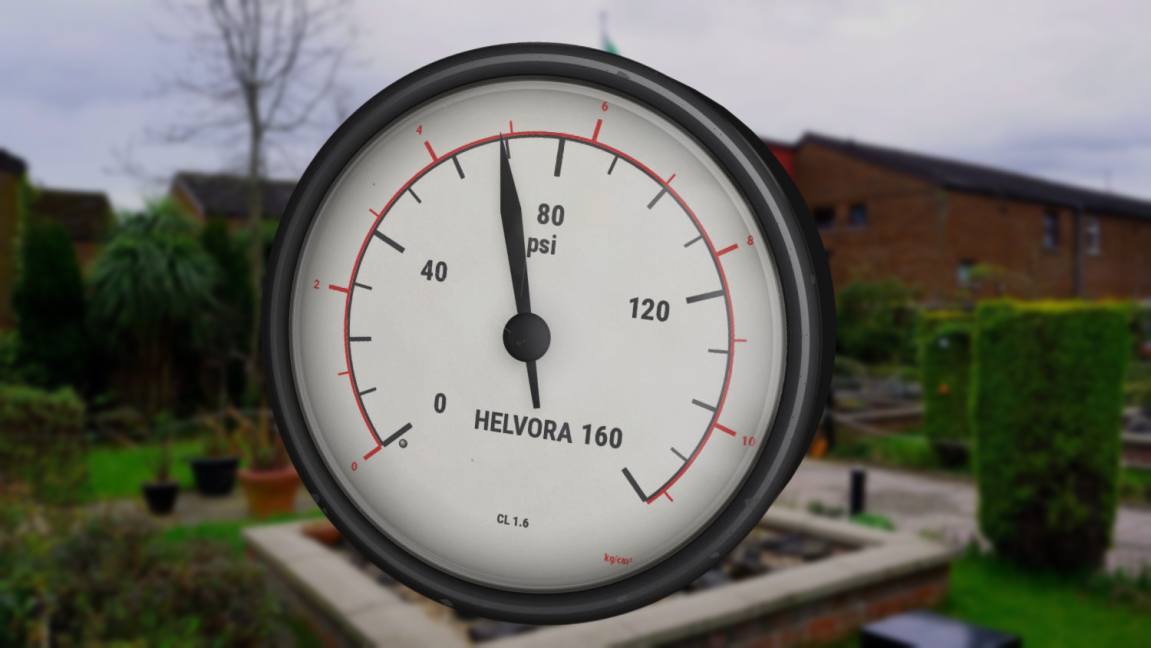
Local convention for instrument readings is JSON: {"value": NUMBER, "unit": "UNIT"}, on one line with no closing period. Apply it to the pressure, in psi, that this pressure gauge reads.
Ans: {"value": 70, "unit": "psi"}
